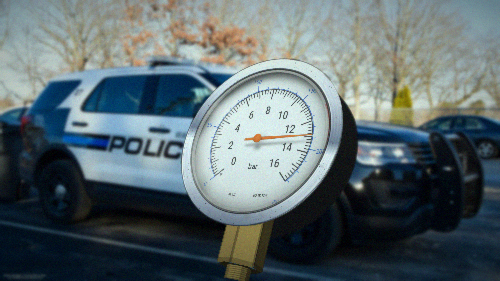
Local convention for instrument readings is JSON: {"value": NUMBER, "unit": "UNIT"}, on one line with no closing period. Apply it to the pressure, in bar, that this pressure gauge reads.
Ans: {"value": 13, "unit": "bar"}
